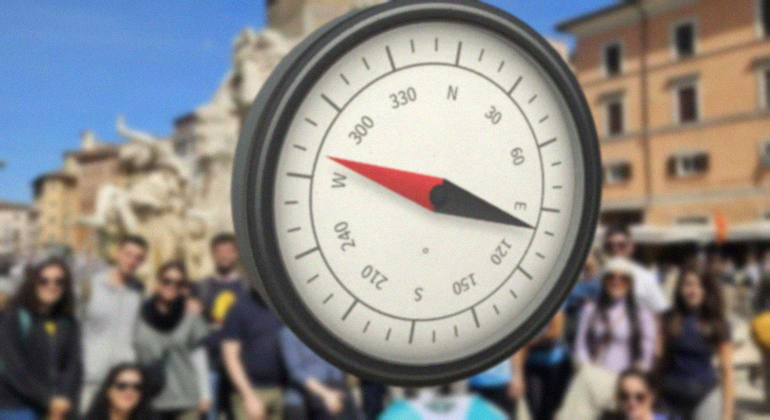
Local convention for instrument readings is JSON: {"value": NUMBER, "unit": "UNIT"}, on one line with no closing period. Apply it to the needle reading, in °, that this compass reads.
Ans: {"value": 280, "unit": "°"}
